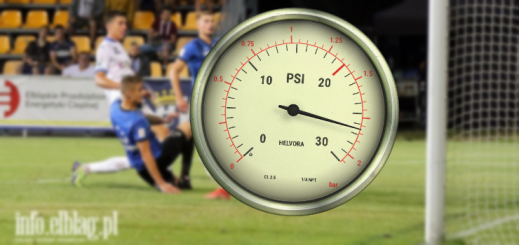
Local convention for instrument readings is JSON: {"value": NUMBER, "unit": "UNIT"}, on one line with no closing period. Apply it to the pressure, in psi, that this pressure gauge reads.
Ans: {"value": 26.5, "unit": "psi"}
